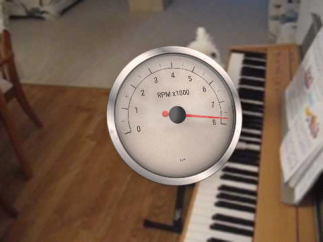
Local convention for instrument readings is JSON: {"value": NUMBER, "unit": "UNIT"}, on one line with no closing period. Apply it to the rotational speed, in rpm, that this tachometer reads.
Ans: {"value": 7750, "unit": "rpm"}
